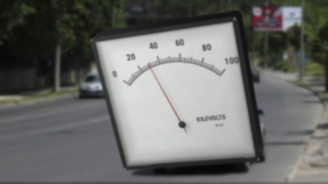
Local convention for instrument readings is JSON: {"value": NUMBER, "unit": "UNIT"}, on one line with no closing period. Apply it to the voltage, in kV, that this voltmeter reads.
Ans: {"value": 30, "unit": "kV"}
